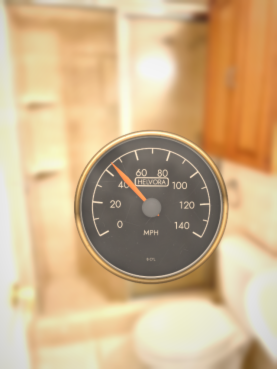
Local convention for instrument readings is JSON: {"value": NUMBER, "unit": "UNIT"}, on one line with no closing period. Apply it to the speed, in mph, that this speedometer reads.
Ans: {"value": 45, "unit": "mph"}
